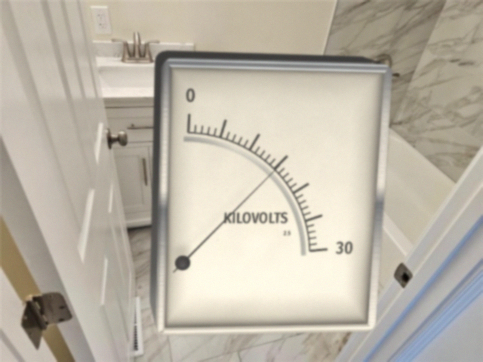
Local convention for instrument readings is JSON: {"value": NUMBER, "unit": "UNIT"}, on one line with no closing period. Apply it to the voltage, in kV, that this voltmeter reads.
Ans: {"value": 15, "unit": "kV"}
